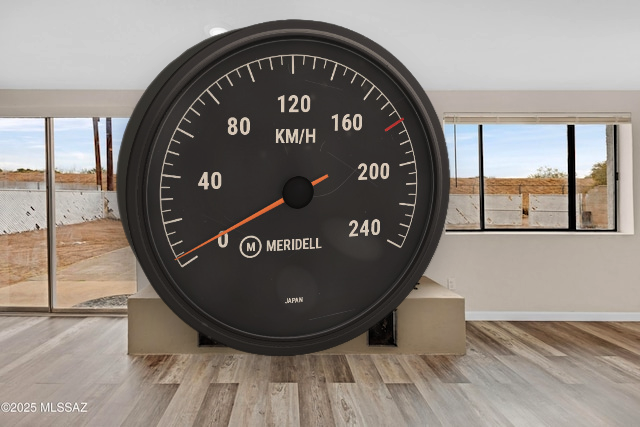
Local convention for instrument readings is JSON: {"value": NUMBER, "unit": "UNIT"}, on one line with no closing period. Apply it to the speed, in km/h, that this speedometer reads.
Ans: {"value": 5, "unit": "km/h"}
